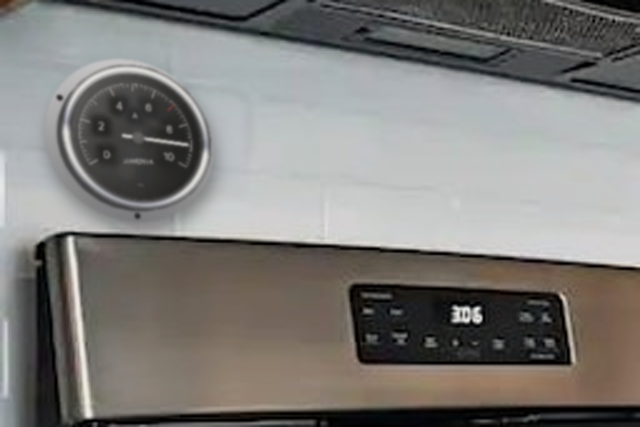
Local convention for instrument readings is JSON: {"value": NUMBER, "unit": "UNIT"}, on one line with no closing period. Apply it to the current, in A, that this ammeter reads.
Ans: {"value": 9, "unit": "A"}
